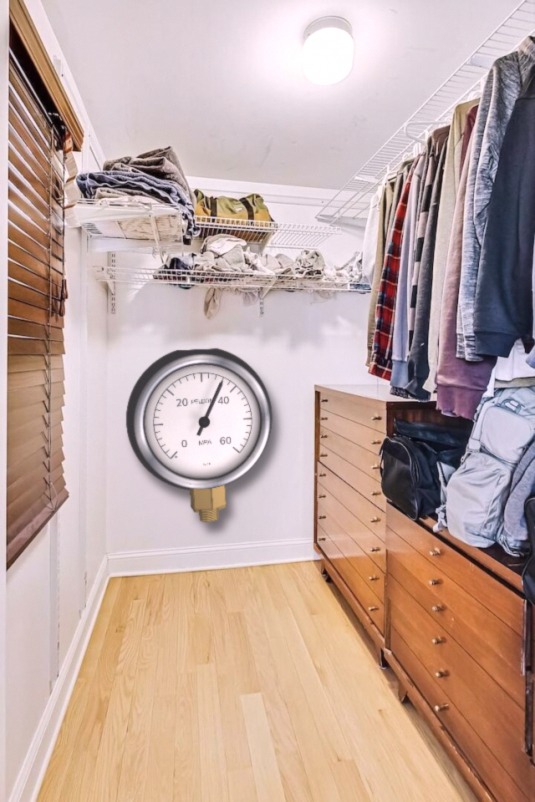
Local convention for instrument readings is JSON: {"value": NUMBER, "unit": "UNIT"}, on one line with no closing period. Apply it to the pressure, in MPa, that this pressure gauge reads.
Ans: {"value": 36, "unit": "MPa"}
